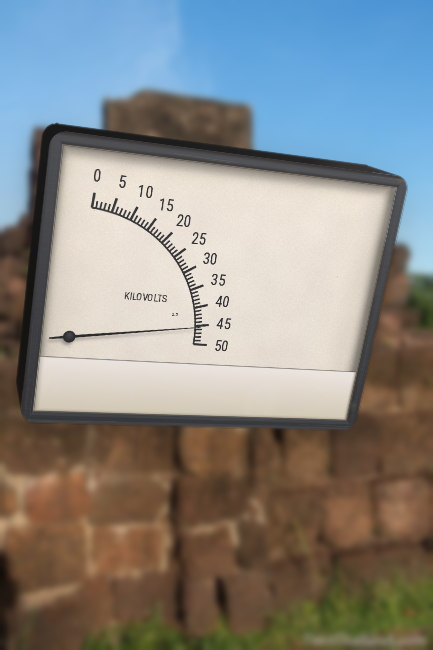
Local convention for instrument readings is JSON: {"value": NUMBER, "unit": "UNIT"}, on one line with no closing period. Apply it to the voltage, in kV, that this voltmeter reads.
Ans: {"value": 45, "unit": "kV"}
